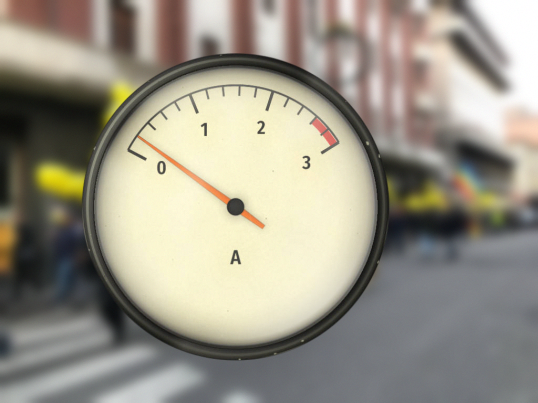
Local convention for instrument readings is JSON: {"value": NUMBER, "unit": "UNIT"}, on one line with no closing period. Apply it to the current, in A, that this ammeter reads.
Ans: {"value": 0.2, "unit": "A"}
